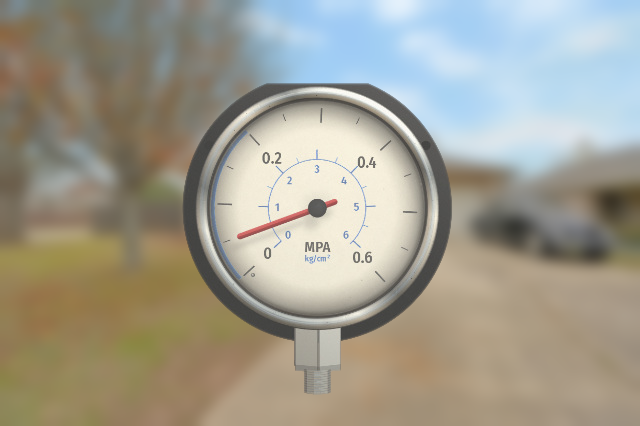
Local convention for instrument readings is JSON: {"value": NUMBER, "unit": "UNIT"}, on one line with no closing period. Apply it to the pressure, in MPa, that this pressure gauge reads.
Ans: {"value": 0.05, "unit": "MPa"}
